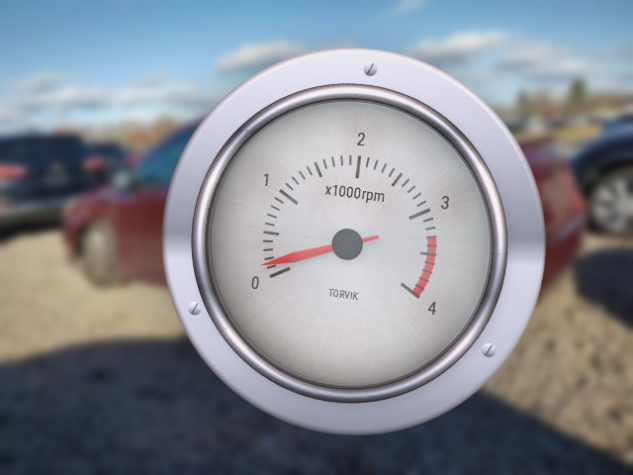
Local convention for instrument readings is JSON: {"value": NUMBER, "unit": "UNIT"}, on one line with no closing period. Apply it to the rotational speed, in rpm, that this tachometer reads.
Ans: {"value": 150, "unit": "rpm"}
